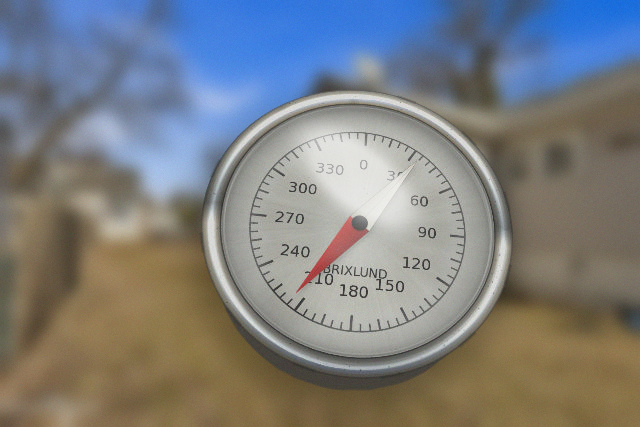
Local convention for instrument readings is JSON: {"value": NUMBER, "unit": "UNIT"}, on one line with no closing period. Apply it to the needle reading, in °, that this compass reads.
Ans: {"value": 215, "unit": "°"}
